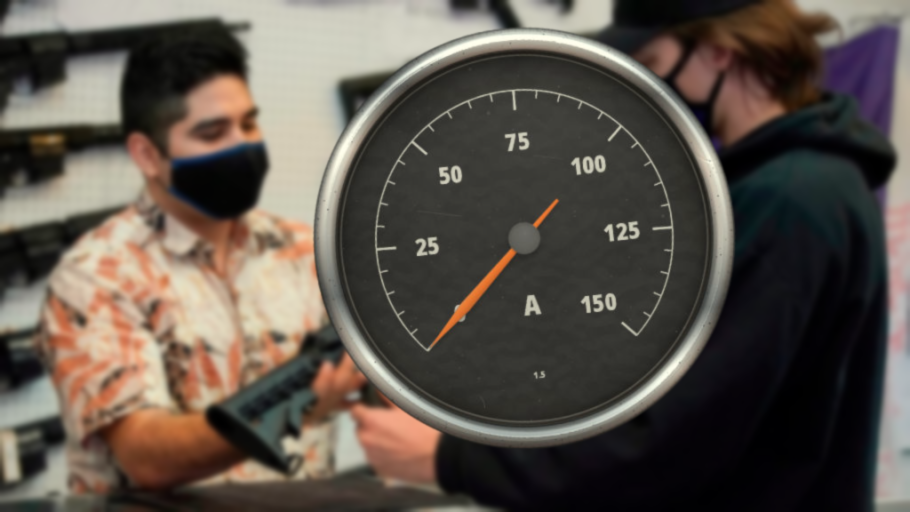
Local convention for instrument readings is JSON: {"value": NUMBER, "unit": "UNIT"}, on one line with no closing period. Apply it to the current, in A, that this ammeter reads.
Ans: {"value": 0, "unit": "A"}
